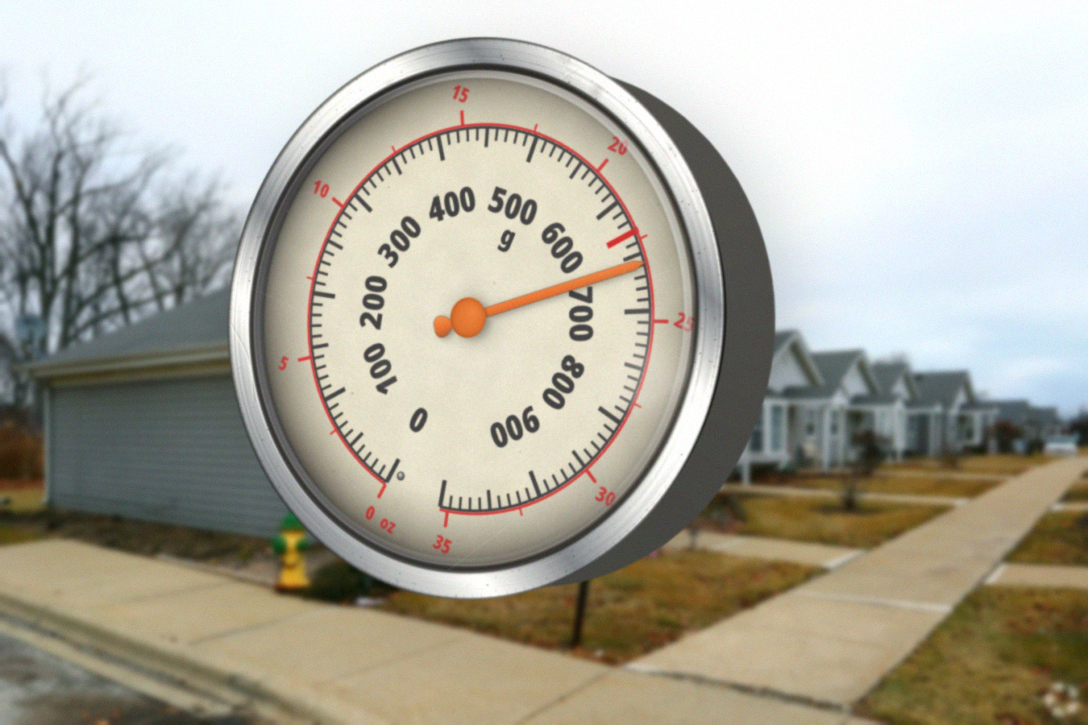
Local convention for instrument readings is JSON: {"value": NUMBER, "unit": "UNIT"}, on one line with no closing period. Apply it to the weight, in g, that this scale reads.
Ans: {"value": 660, "unit": "g"}
